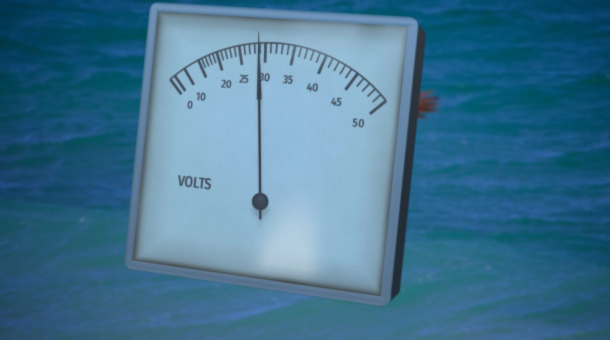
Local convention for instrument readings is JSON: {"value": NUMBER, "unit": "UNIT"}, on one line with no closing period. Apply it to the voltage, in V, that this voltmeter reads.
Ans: {"value": 29, "unit": "V"}
